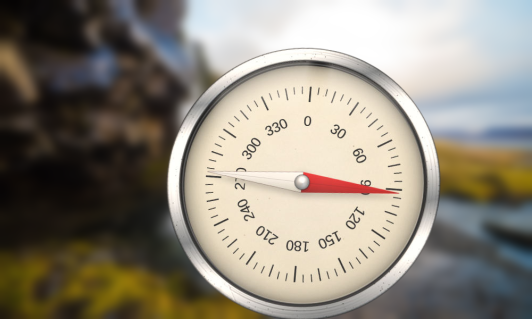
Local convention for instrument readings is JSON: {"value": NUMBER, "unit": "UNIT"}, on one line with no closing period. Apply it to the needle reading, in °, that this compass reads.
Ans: {"value": 92.5, "unit": "°"}
